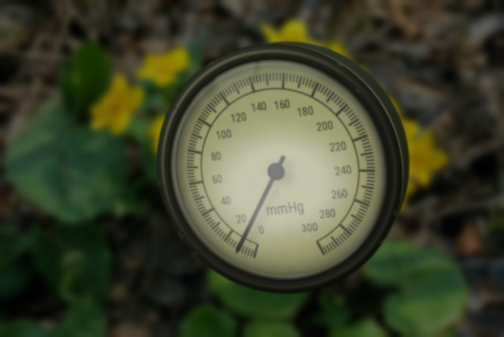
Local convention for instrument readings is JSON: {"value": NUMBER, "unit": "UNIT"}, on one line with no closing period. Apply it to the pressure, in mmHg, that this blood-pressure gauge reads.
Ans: {"value": 10, "unit": "mmHg"}
